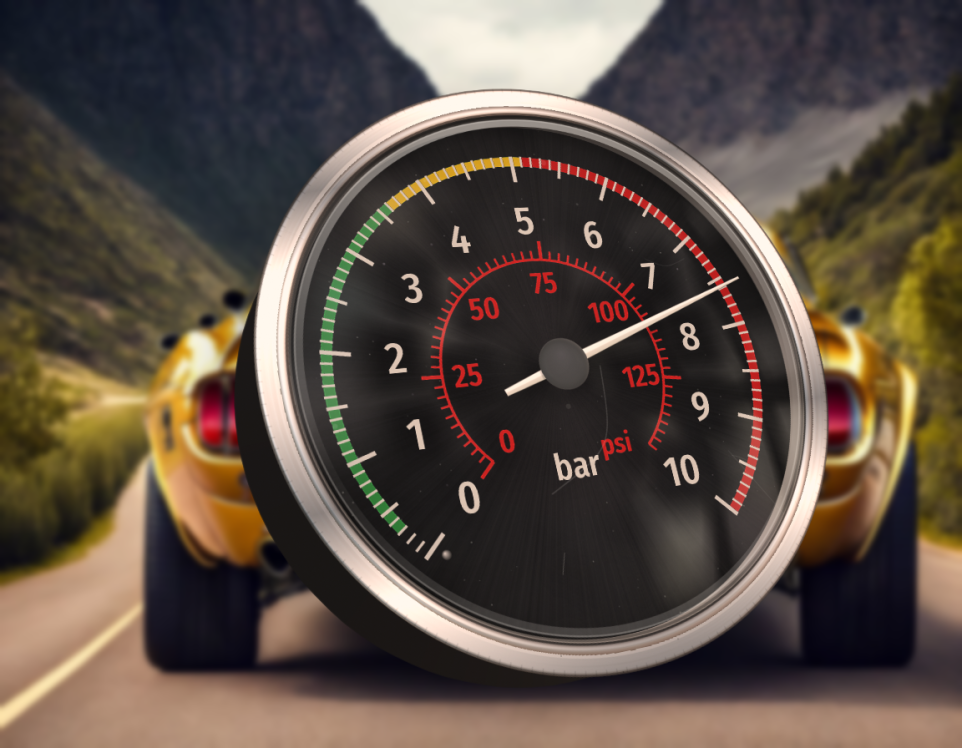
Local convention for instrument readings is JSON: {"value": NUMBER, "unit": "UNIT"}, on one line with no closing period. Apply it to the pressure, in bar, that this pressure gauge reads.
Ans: {"value": 7.6, "unit": "bar"}
